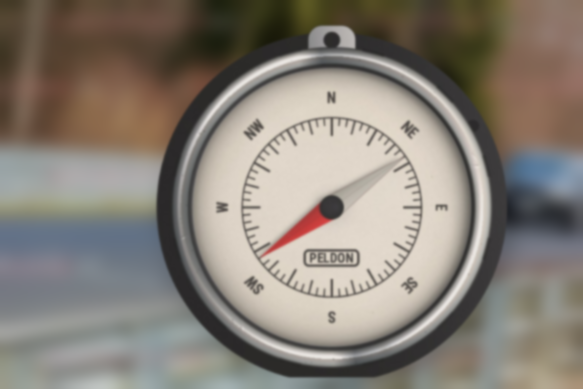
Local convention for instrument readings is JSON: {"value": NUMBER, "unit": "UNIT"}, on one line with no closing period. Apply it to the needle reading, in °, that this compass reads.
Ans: {"value": 235, "unit": "°"}
